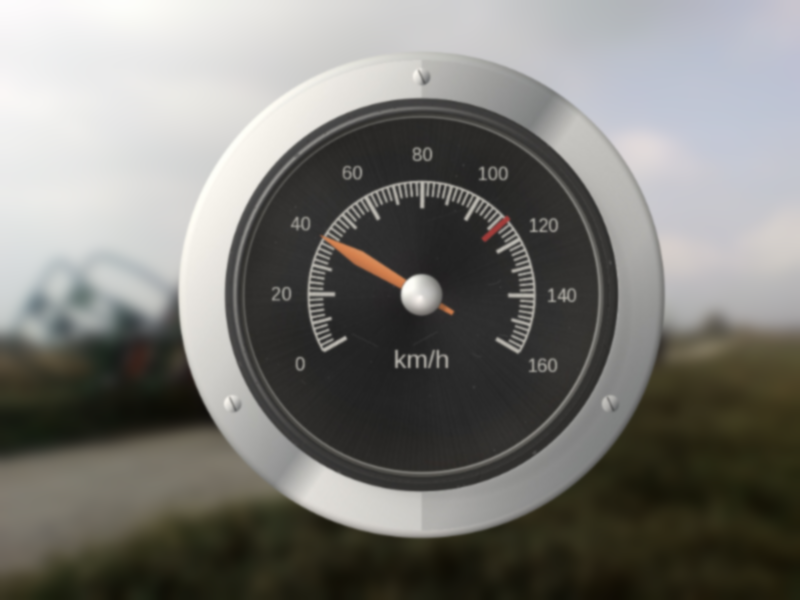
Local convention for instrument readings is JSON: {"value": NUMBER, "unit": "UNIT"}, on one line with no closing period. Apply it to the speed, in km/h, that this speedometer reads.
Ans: {"value": 40, "unit": "km/h"}
